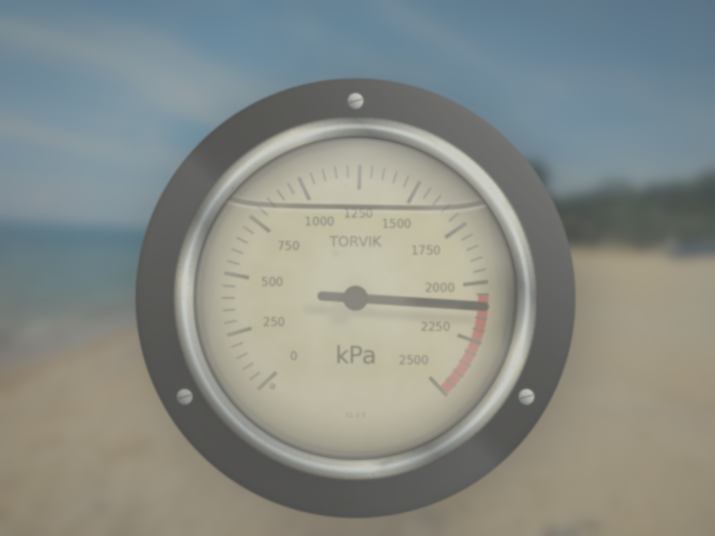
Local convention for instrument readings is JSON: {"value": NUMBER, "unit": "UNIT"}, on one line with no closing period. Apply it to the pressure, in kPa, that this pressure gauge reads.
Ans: {"value": 2100, "unit": "kPa"}
